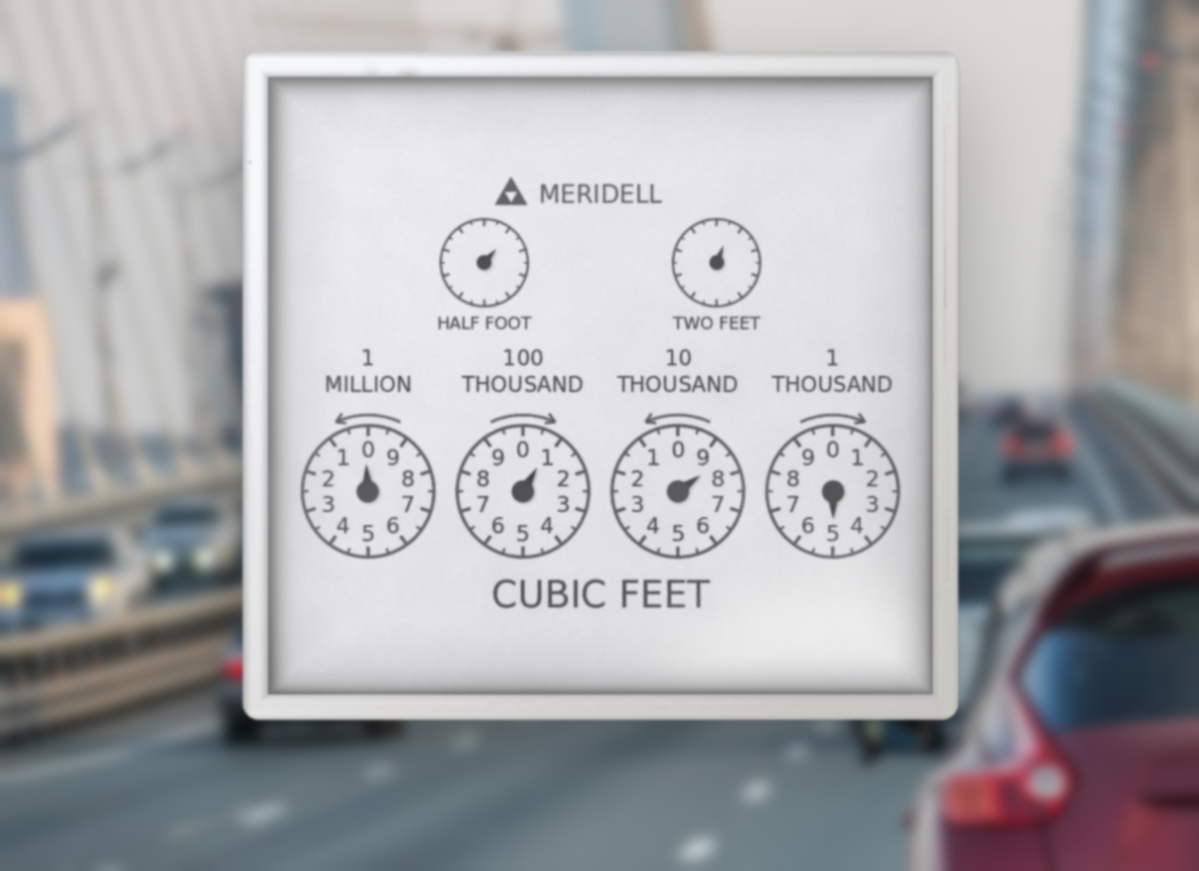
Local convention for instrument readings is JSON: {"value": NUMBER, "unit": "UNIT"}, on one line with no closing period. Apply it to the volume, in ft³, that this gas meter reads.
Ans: {"value": 8500, "unit": "ft³"}
